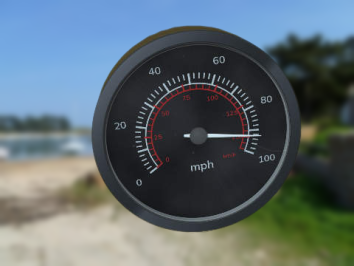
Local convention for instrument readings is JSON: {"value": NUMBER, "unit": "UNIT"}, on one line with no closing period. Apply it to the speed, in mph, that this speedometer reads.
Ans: {"value": 92, "unit": "mph"}
